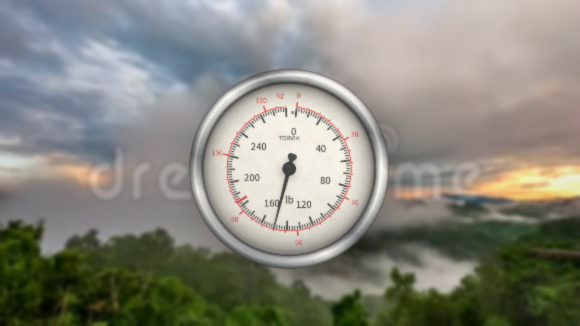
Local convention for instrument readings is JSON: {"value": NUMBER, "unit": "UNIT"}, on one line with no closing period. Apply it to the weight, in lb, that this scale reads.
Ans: {"value": 150, "unit": "lb"}
